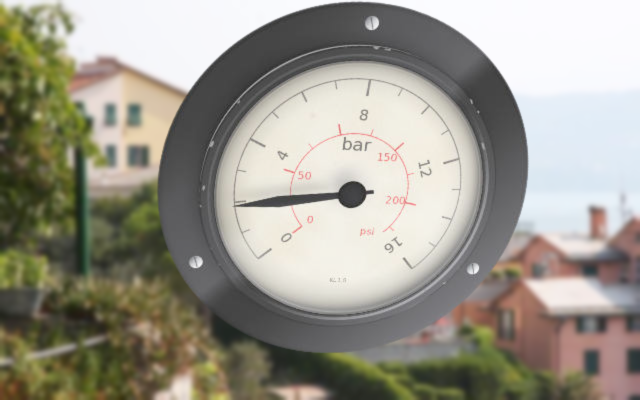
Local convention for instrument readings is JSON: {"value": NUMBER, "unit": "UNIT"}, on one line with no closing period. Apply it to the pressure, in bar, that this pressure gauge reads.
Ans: {"value": 2, "unit": "bar"}
